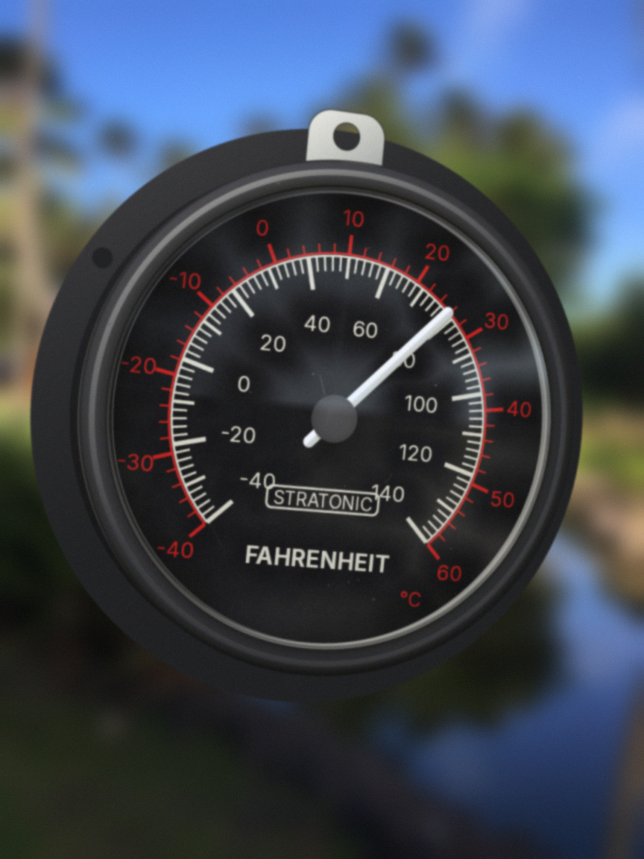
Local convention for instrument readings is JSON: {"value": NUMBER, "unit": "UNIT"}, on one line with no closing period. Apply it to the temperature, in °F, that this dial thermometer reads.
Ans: {"value": 78, "unit": "°F"}
